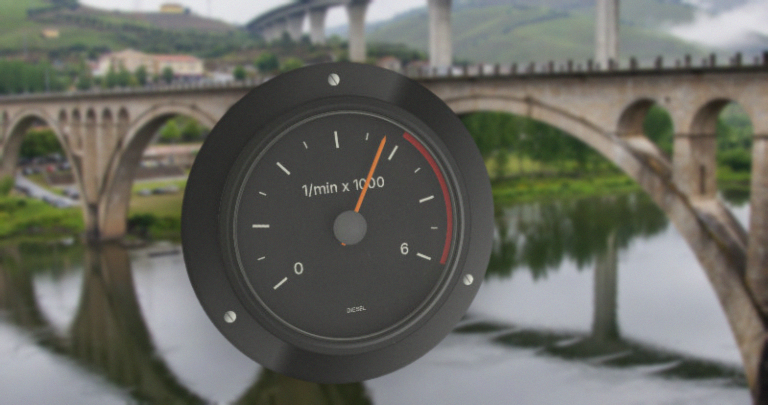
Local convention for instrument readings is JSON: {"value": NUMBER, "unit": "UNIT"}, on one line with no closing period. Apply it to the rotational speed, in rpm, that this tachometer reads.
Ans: {"value": 3750, "unit": "rpm"}
